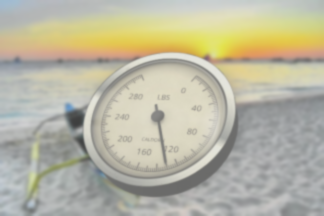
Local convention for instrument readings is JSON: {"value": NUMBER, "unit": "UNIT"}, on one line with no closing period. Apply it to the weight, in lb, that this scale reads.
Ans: {"value": 130, "unit": "lb"}
